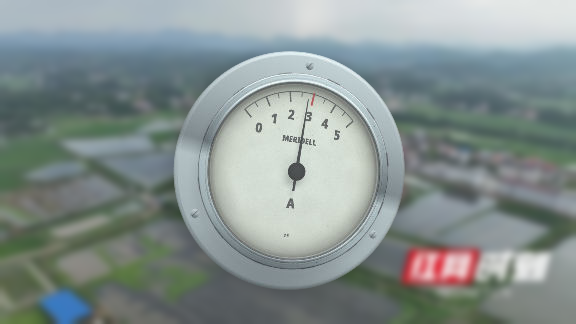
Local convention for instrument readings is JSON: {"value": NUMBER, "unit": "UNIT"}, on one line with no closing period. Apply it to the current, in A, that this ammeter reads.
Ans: {"value": 2.75, "unit": "A"}
